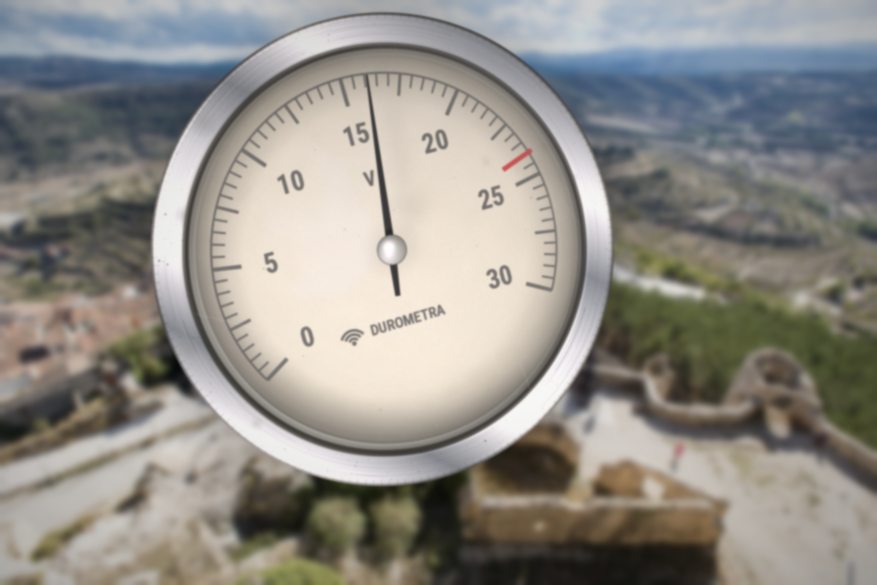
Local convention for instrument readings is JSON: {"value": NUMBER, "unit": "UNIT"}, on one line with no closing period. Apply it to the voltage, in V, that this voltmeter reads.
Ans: {"value": 16, "unit": "V"}
